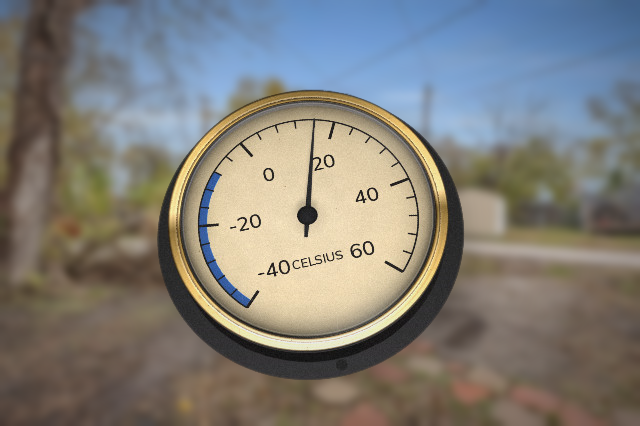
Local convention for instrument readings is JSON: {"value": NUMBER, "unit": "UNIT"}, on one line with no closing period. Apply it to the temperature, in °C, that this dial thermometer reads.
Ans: {"value": 16, "unit": "°C"}
